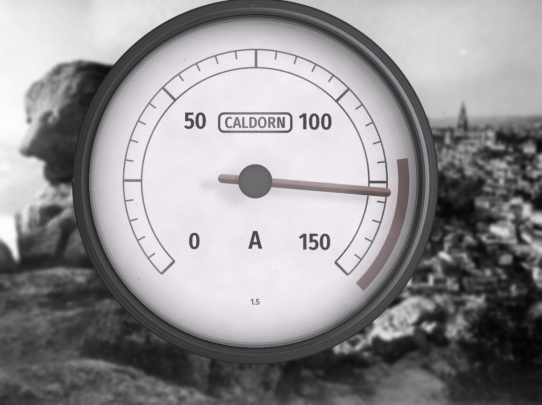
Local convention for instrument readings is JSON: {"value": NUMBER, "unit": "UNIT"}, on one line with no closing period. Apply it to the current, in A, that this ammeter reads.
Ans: {"value": 127.5, "unit": "A"}
